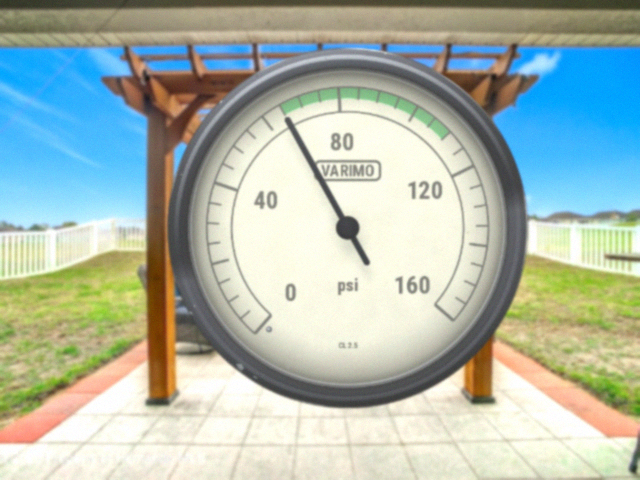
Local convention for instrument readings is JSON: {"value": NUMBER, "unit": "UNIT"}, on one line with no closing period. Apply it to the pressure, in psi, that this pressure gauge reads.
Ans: {"value": 65, "unit": "psi"}
